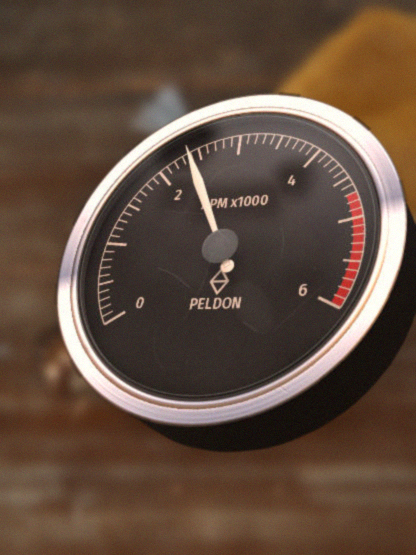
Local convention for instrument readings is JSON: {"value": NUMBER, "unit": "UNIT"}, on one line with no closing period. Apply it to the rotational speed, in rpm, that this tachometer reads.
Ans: {"value": 2400, "unit": "rpm"}
